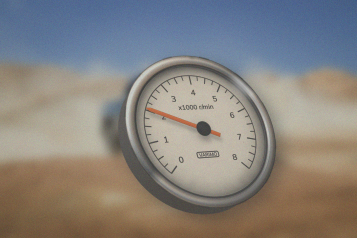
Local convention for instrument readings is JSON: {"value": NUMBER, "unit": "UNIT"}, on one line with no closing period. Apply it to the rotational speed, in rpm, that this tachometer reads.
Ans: {"value": 2000, "unit": "rpm"}
